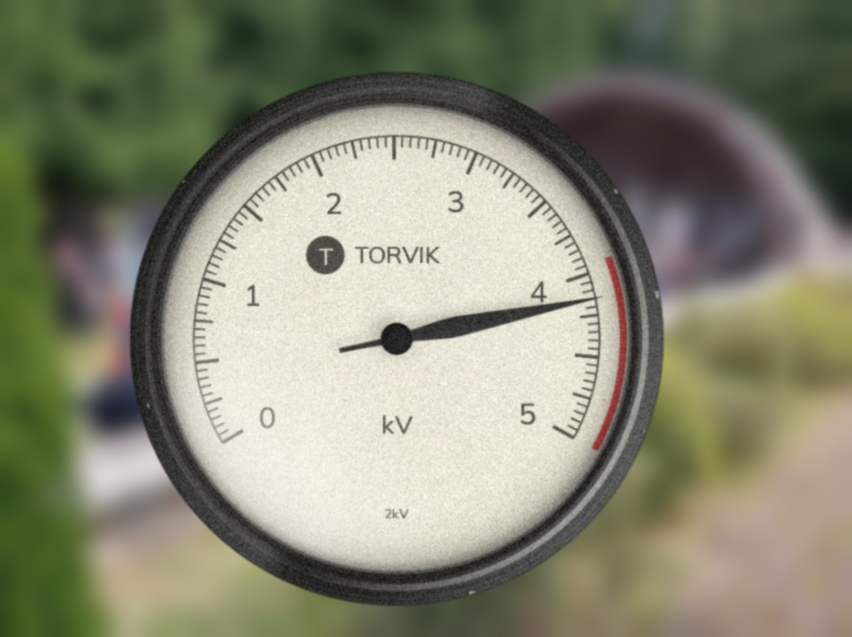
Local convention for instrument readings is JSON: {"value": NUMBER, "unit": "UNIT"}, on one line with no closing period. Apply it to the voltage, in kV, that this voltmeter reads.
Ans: {"value": 4.15, "unit": "kV"}
